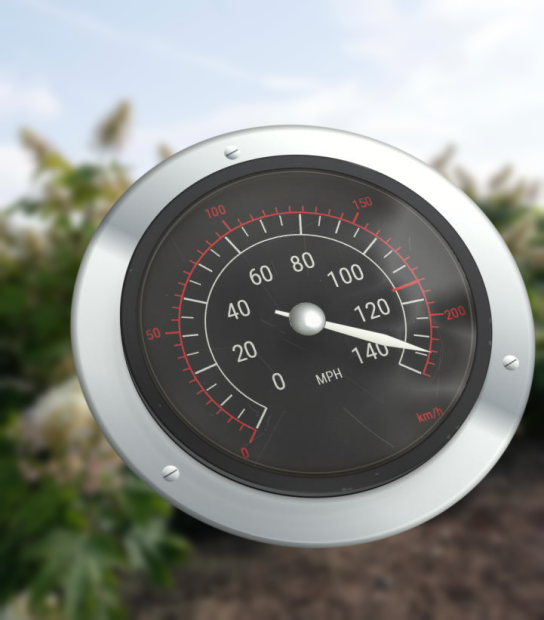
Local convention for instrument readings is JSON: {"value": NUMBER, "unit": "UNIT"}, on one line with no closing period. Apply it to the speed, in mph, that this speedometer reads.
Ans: {"value": 135, "unit": "mph"}
